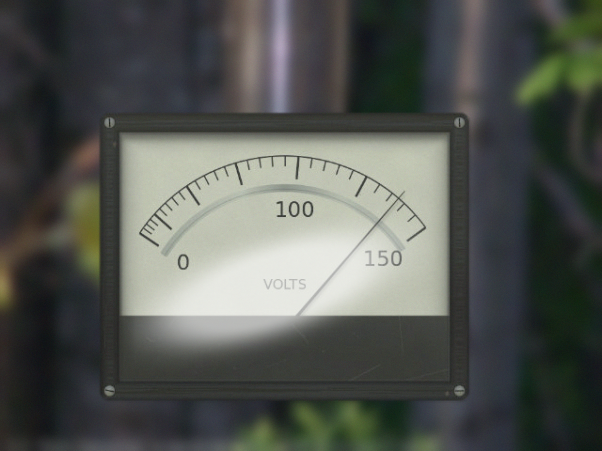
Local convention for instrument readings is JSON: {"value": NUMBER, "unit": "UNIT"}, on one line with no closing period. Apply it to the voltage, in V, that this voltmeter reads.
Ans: {"value": 137.5, "unit": "V"}
